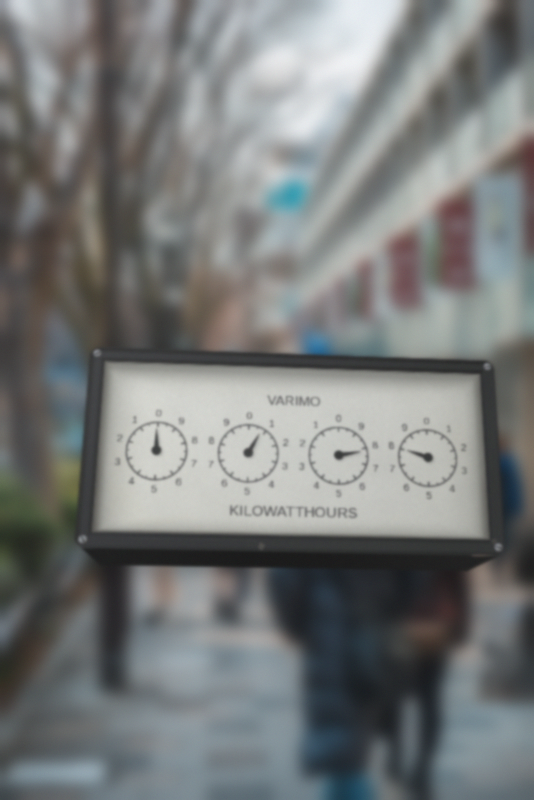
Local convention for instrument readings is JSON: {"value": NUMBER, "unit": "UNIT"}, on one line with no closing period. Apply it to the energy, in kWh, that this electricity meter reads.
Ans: {"value": 78, "unit": "kWh"}
